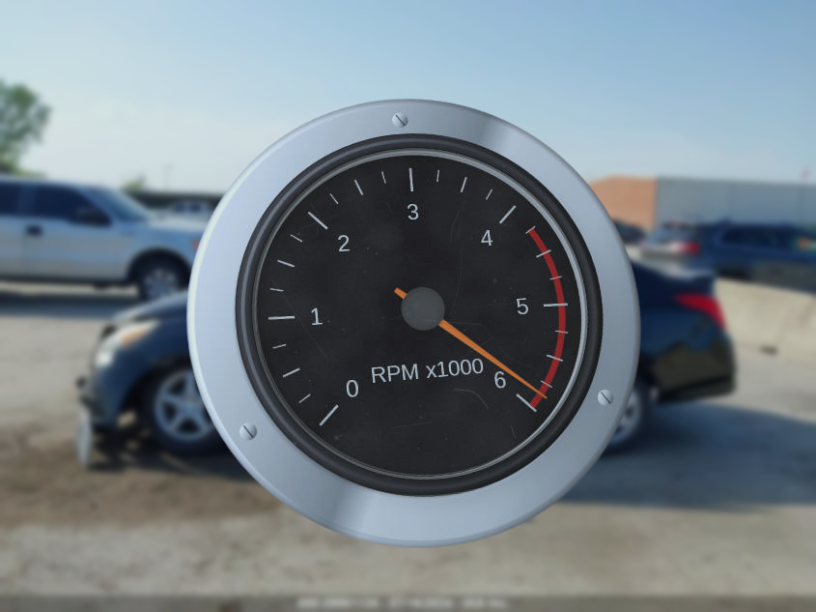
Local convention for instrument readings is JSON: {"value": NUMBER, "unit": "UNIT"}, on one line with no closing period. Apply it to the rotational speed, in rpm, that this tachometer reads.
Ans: {"value": 5875, "unit": "rpm"}
